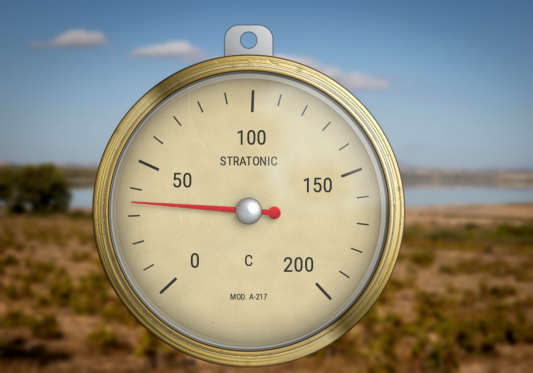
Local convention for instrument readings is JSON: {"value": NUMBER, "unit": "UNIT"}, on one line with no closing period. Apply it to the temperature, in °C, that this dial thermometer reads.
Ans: {"value": 35, "unit": "°C"}
